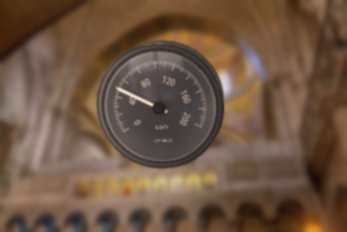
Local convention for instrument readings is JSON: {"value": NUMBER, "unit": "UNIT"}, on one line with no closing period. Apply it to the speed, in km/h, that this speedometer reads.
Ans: {"value": 50, "unit": "km/h"}
